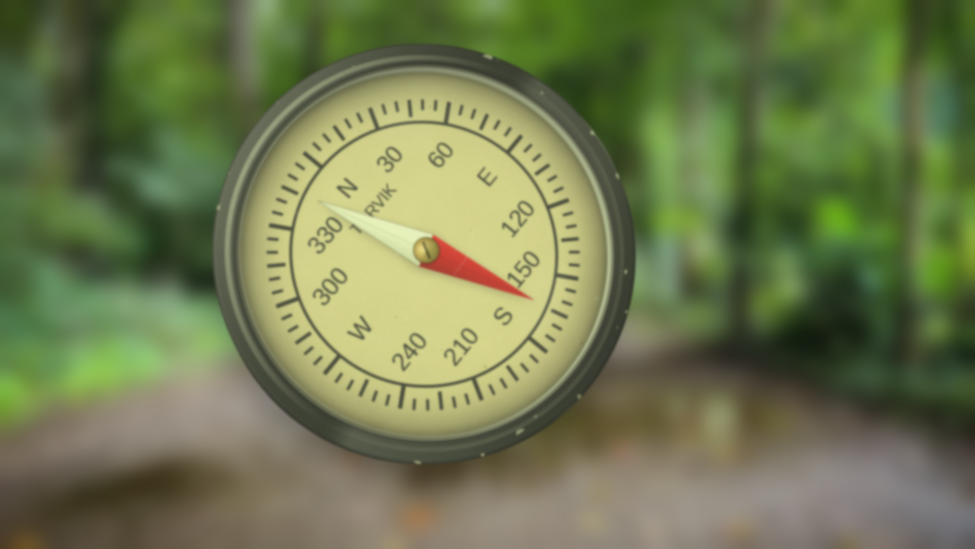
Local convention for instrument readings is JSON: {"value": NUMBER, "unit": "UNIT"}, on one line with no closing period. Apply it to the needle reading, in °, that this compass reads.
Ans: {"value": 165, "unit": "°"}
